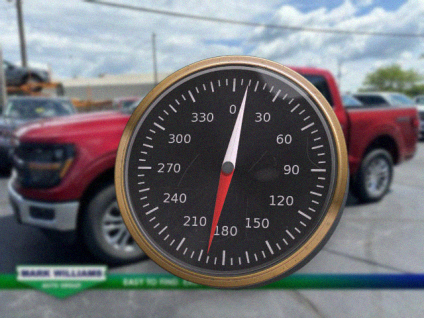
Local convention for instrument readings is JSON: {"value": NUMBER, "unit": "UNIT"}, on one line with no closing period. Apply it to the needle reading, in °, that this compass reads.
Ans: {"value": 190, "unit": "°"}
